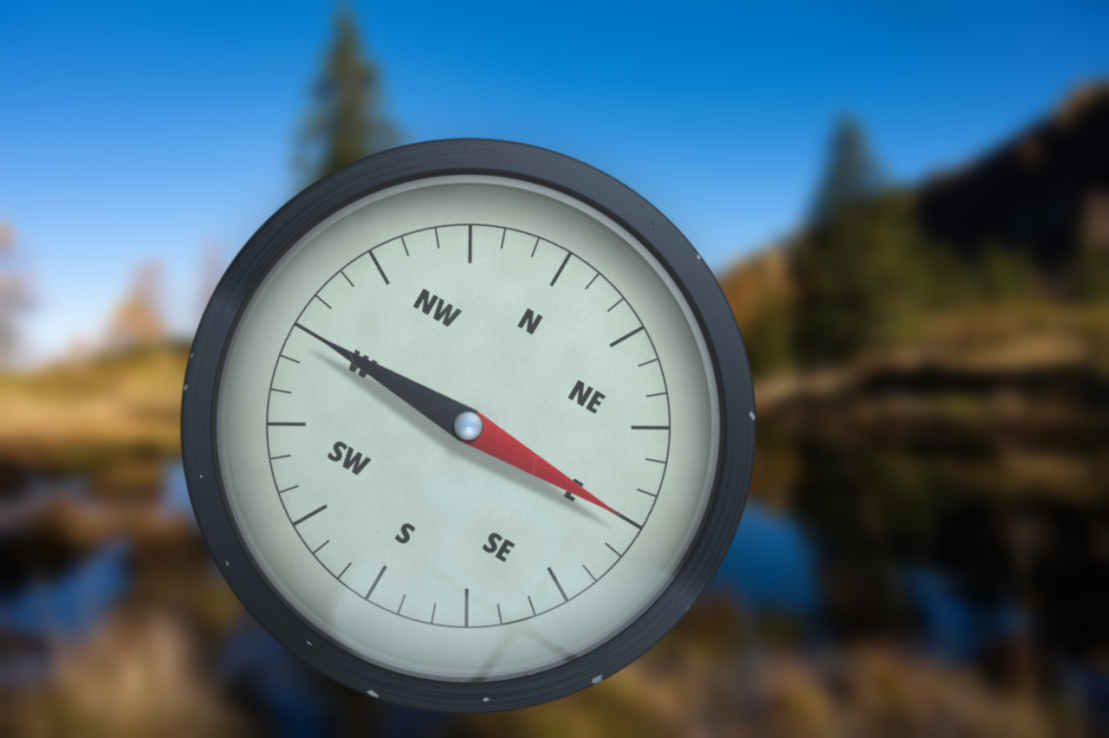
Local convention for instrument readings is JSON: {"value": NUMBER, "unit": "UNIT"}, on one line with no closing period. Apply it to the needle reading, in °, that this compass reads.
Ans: {"value": 90, "unit": "°"}
